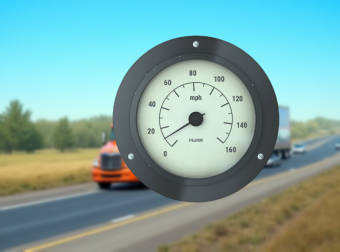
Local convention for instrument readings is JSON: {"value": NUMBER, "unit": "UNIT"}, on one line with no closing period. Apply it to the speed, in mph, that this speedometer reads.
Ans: {"value": 10, "unit": "mph"}
